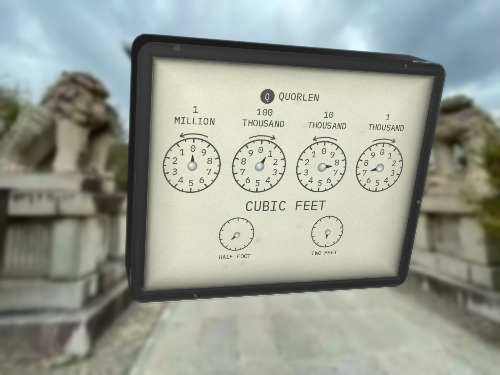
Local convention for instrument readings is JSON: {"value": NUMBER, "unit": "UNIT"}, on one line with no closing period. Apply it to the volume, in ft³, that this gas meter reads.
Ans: {"value": 7700, "unit": "ft³"}
